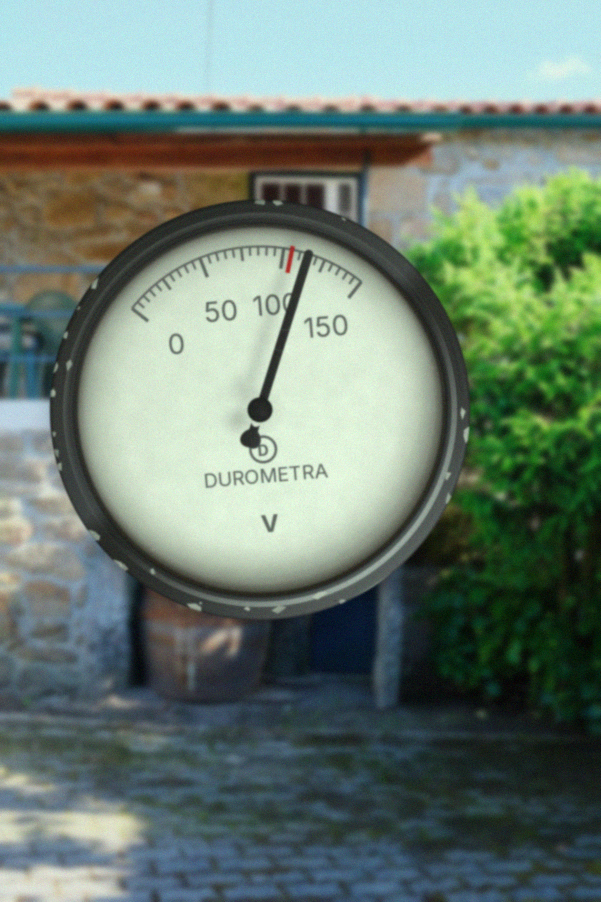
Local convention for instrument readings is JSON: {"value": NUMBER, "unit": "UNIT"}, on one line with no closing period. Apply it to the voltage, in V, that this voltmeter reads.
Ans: {"value": 115, "unit": "V"}
